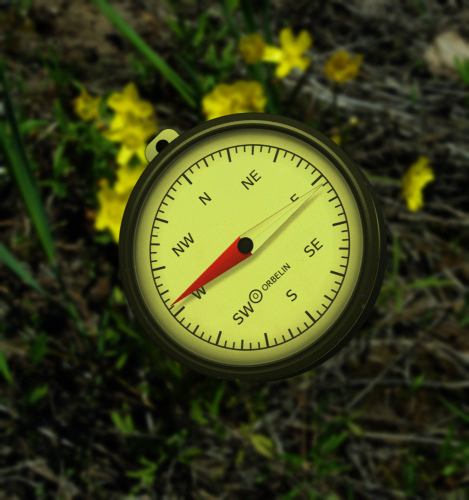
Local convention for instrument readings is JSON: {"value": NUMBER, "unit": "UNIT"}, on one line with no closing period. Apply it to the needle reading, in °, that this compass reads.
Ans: {"value": 275, "unit": "°"}
